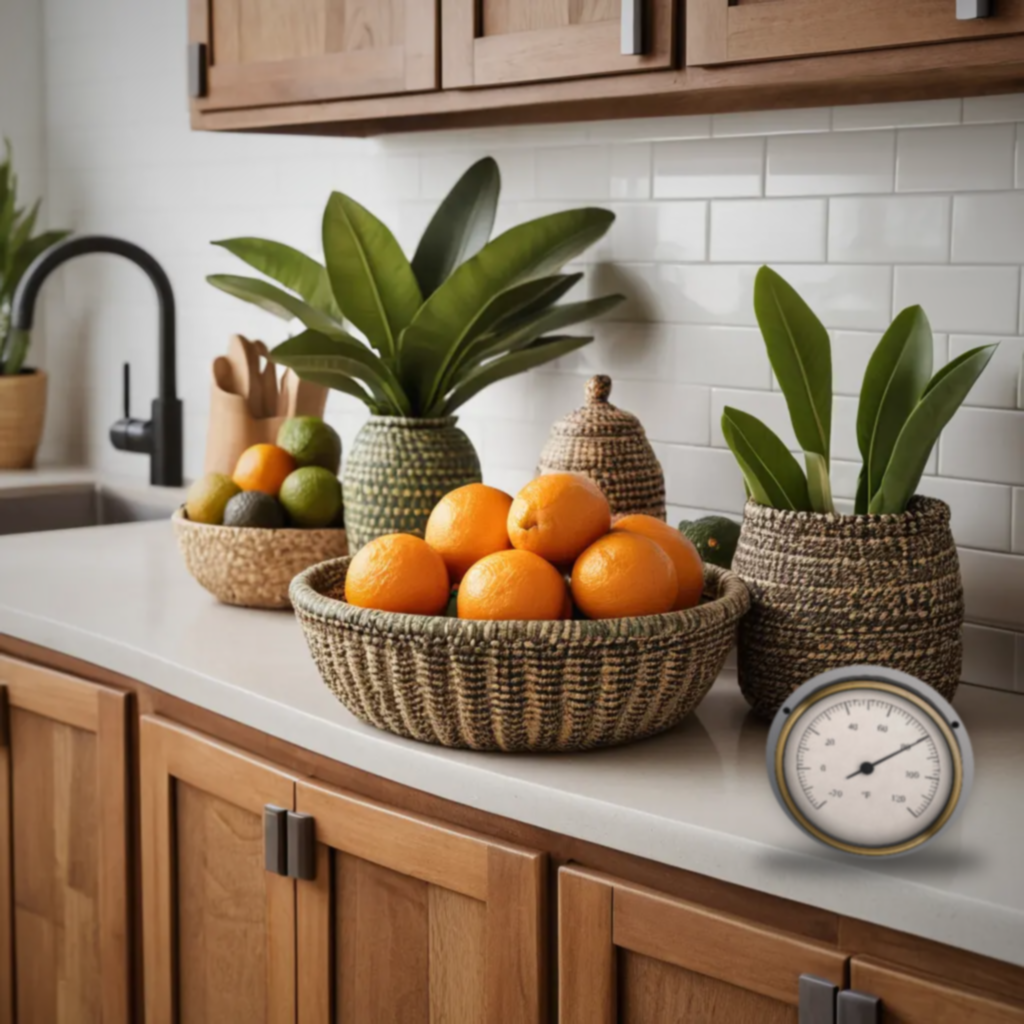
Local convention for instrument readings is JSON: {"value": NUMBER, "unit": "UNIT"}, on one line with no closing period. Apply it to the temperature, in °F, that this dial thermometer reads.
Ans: {"value": 80, "unit": "°F"}
